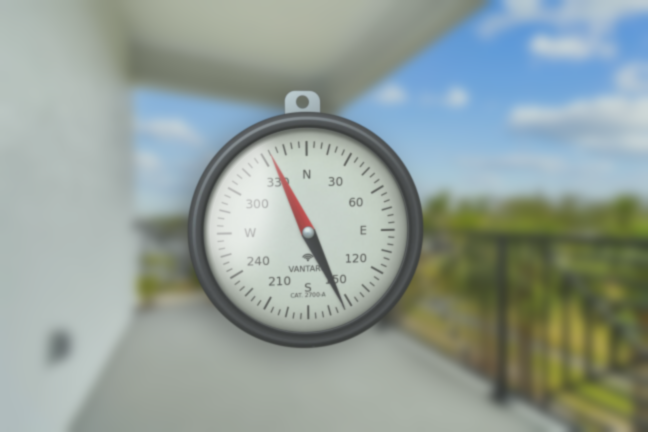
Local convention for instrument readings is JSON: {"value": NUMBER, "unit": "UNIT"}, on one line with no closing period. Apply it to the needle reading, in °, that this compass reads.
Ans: {"value": 335, "unit": "°"}
